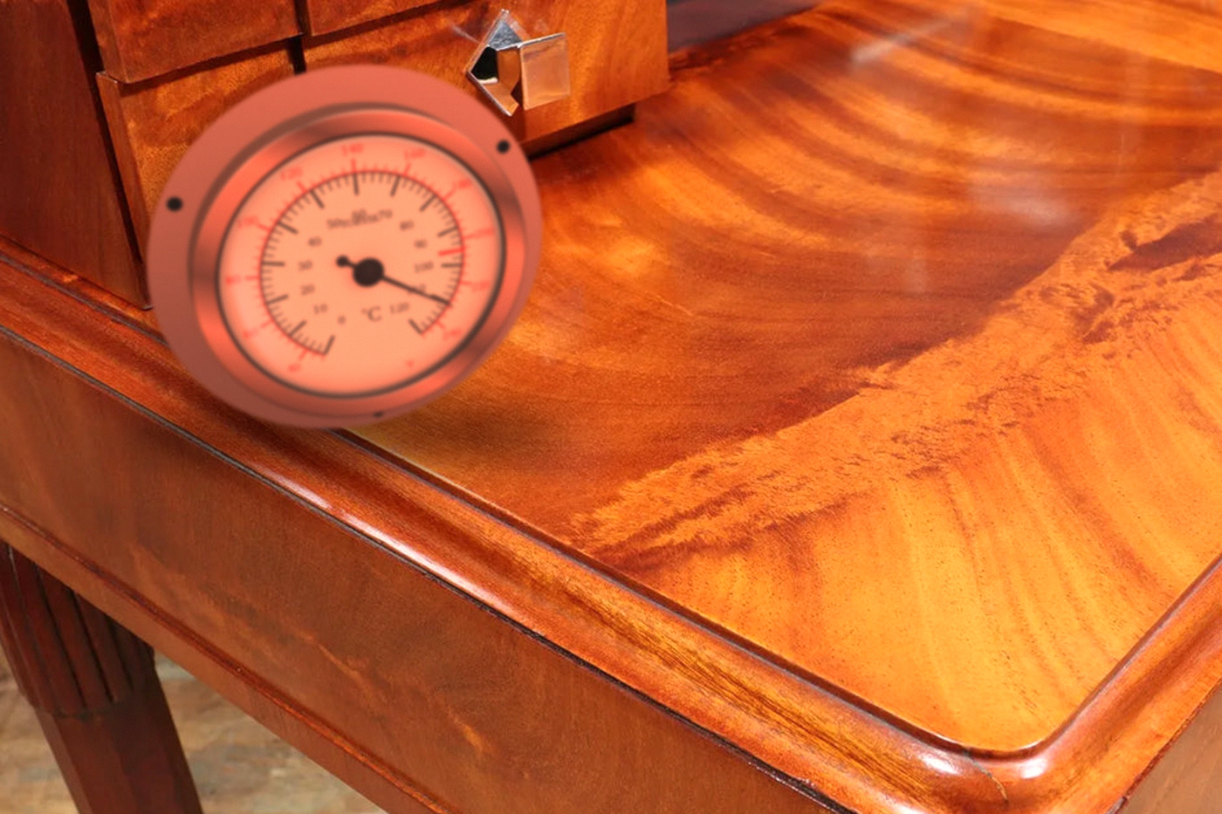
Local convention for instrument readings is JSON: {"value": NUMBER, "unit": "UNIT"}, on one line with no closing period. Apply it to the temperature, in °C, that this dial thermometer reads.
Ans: {"value": 110, "unit": "°C"}
